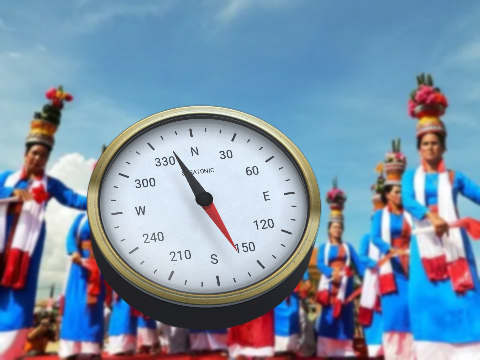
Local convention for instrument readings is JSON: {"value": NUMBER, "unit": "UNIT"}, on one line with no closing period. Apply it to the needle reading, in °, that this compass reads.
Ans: {"value": 160, "unit": "°"}
